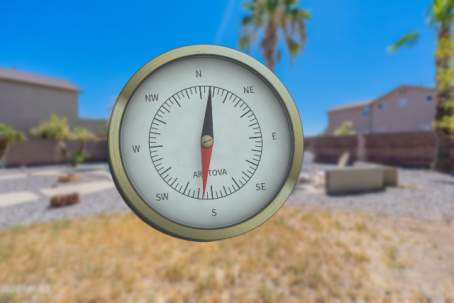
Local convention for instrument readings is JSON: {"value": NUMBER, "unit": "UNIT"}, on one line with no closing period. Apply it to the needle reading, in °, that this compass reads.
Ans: {"value": 190, "unit": "°"}
